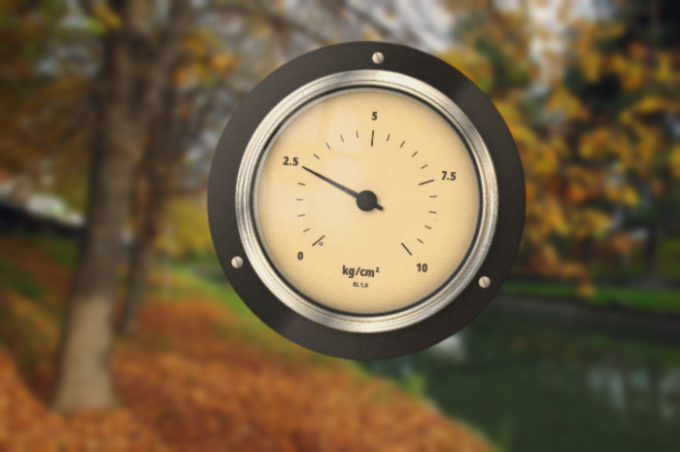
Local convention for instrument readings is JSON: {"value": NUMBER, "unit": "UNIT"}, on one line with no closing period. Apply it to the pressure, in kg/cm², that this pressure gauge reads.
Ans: {"value": 2.5, "unit": "kg/cm²"}
